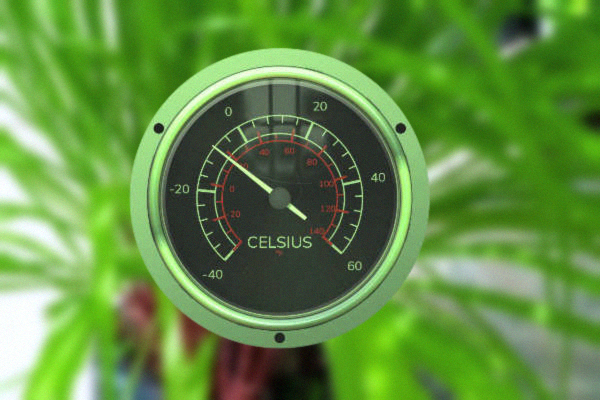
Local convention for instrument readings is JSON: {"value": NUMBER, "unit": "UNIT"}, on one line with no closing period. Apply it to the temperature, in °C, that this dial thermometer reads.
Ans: {"value": -8, "unit": "°C"}
